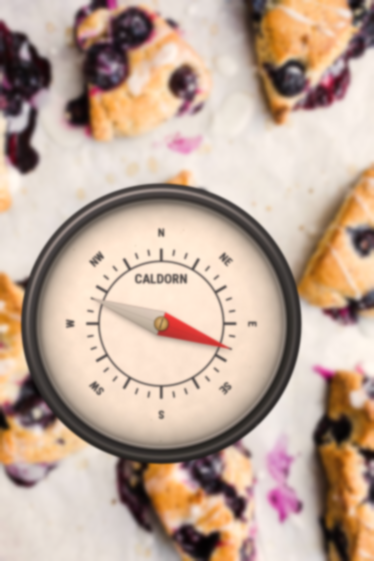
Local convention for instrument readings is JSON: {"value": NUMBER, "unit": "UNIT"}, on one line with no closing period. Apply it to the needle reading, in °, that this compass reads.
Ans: {"value": 110, "unit": "°"}
